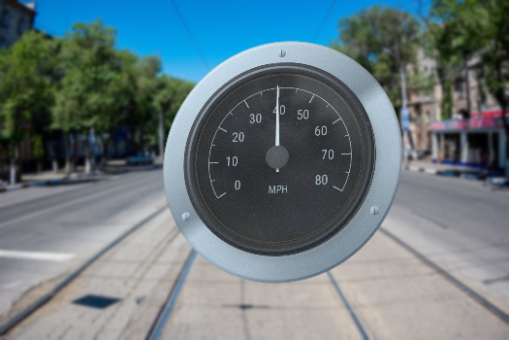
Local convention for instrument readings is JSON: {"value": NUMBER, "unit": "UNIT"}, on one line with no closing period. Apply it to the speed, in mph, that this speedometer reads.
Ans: {"value": 40, "unit": "mph"}
